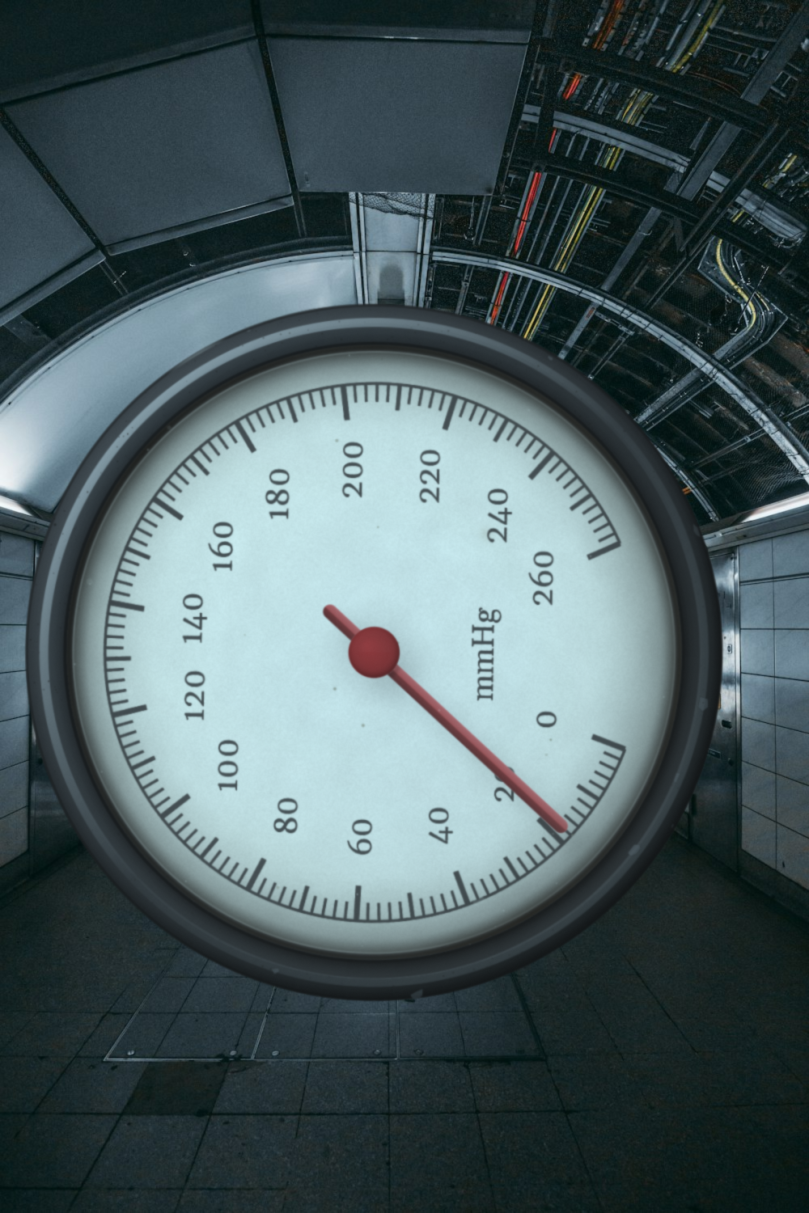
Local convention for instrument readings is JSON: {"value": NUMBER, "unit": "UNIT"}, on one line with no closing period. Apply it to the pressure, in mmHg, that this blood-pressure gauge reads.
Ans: {"value": 18, "unit": "mmHg"}
